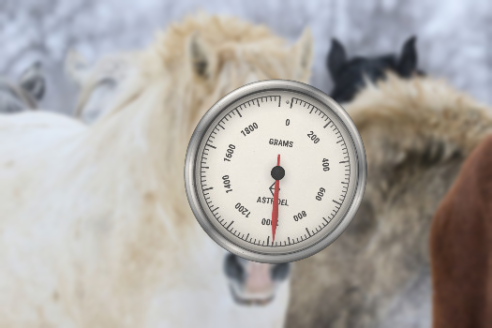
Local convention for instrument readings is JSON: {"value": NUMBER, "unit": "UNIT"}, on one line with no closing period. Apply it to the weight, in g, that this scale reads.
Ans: {"value": 980, "unit": "g"}
